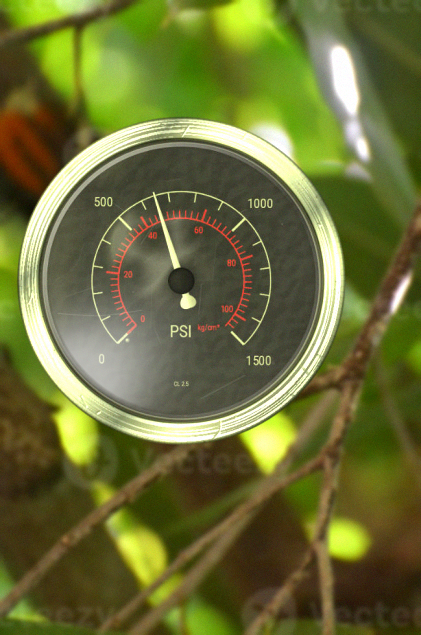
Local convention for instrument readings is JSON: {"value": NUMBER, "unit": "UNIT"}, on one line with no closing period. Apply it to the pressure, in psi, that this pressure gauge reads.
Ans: {"value": 650, "unit": "psi"}
